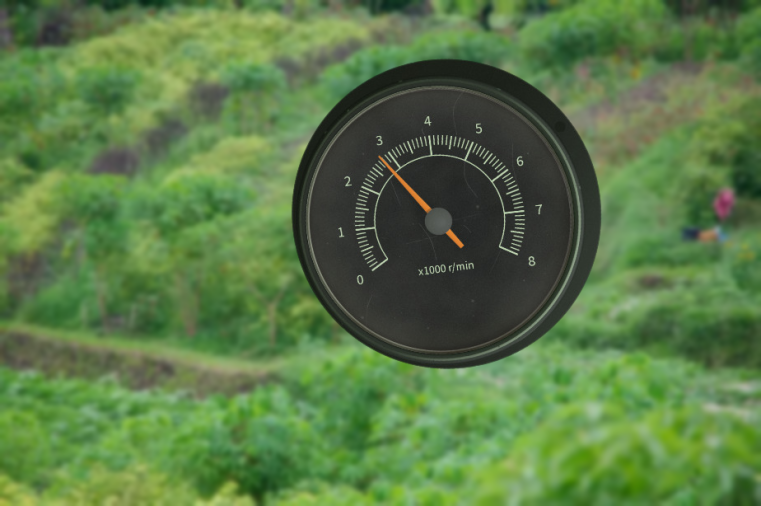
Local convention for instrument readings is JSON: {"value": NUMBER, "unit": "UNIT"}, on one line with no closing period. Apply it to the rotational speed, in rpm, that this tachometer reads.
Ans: {"value": 2800, "unit": "rpm"}
